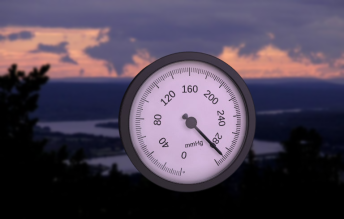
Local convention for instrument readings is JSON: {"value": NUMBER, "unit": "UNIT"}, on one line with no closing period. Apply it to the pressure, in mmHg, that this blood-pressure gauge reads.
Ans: {"value": 290, "unit": "mmHg"}
